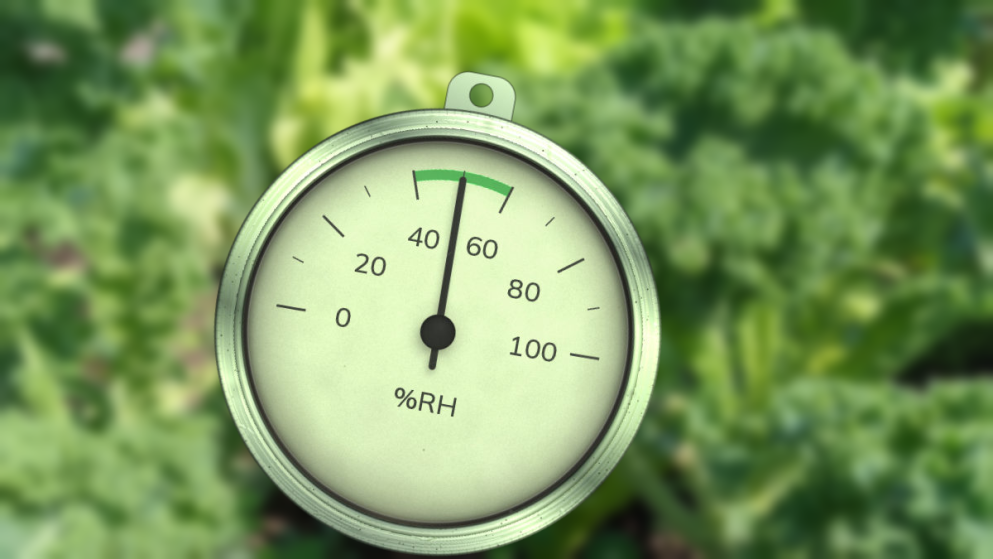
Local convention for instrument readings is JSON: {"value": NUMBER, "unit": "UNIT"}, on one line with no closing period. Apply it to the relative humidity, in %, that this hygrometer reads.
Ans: {"value": 50, "unit": "%"}
